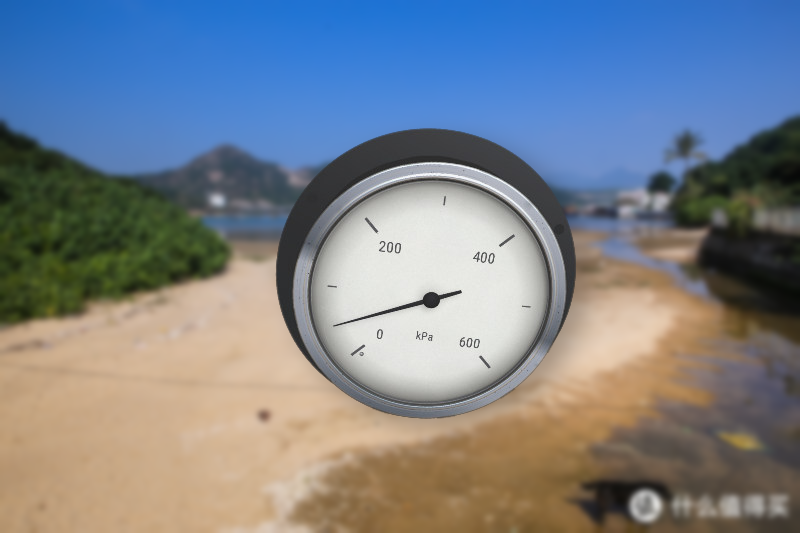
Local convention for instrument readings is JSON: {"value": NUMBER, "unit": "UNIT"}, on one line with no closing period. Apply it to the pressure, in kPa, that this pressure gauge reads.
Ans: {"value": 50, "unit": "kPa"}
